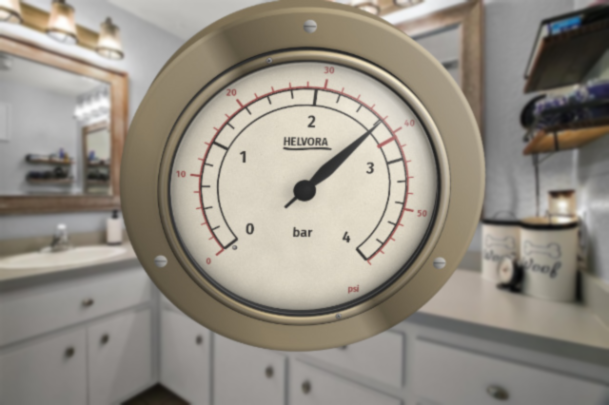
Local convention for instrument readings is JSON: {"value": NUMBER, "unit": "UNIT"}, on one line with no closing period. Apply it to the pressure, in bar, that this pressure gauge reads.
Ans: {"value": 2.6, "unit": "bar"}
